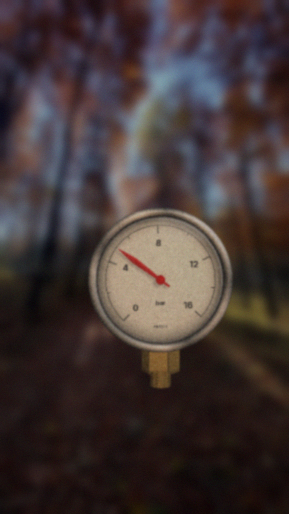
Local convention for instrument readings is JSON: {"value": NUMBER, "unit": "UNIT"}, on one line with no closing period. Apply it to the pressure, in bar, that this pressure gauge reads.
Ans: {"value": 5, "unit": "bar"}
